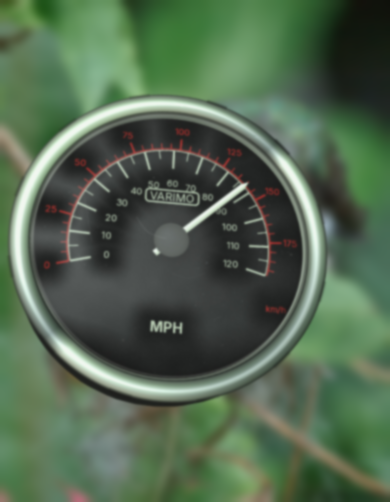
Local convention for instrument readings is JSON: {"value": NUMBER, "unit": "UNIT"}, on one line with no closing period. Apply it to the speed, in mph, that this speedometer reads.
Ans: {"value": 87.5, "unit": "mph"}
